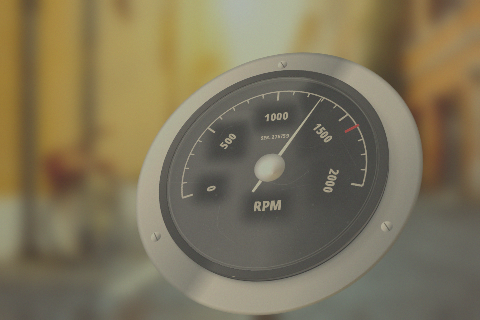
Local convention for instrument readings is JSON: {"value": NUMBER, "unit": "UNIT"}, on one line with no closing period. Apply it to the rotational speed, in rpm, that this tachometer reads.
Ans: {"value": 1300, "unit": "rpm"}
